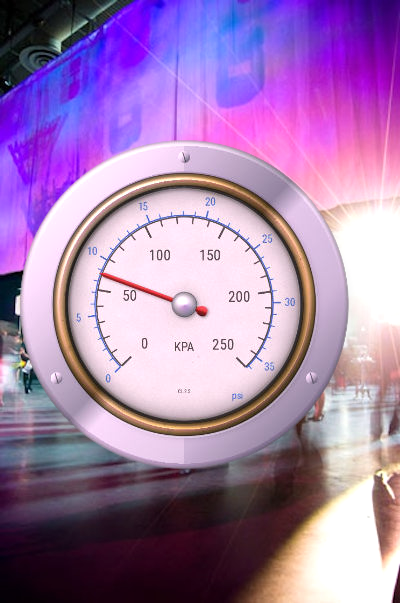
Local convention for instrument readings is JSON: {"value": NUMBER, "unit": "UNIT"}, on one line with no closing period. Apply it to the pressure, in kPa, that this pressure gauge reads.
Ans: {"value": 60, "unit": "kPa"}
